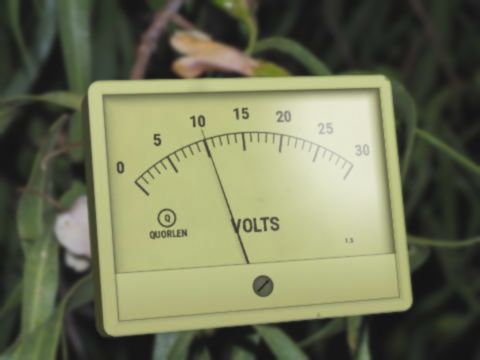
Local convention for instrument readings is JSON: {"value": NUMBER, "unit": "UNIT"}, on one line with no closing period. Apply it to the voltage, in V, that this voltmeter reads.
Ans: {"value": 10, "unit": "V"}
